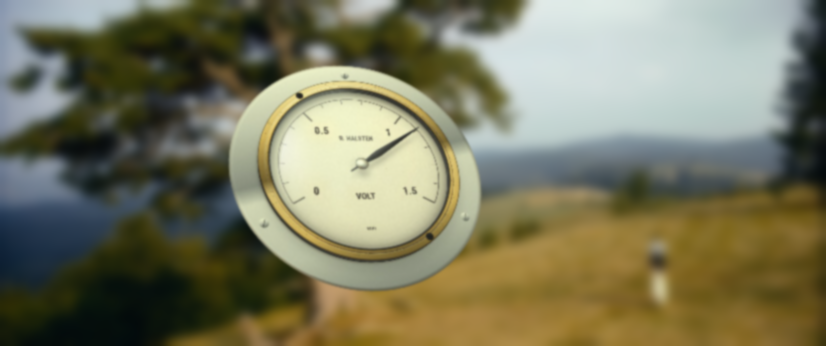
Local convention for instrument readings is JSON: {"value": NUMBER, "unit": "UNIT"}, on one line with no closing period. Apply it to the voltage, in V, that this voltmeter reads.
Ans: {"value": 1.1, "unit": "V"}
